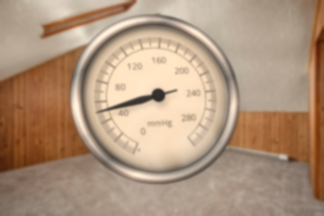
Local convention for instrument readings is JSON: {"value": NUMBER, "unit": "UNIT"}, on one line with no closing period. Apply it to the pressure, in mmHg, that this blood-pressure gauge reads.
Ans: {"value": 50, "unit": "mmHg"}
